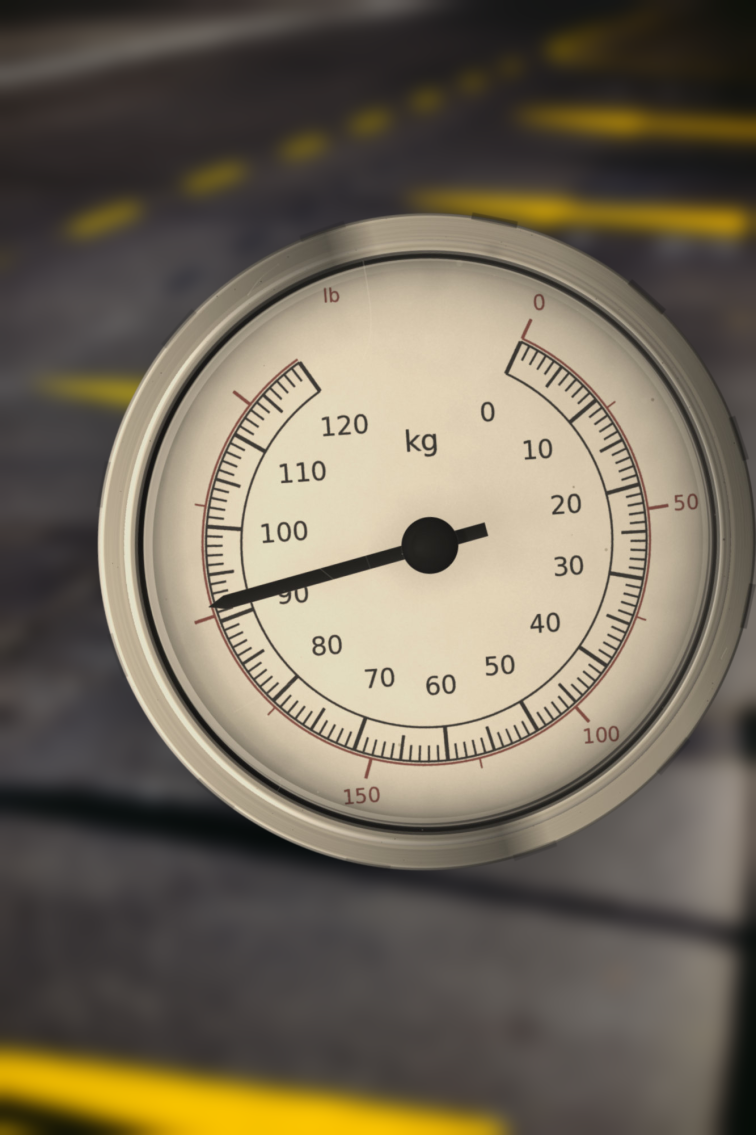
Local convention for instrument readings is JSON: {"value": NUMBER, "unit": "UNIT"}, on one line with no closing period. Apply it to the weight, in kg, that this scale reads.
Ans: {"value": 92, "unit": "kg"}
